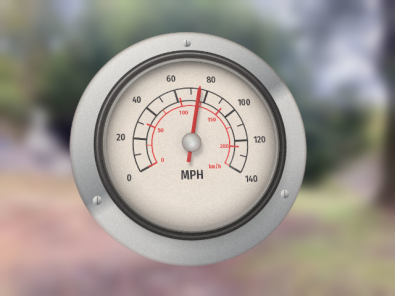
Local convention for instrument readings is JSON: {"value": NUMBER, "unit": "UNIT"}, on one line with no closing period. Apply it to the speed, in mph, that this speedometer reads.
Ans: {"value": 75, "unit": "mph"}
